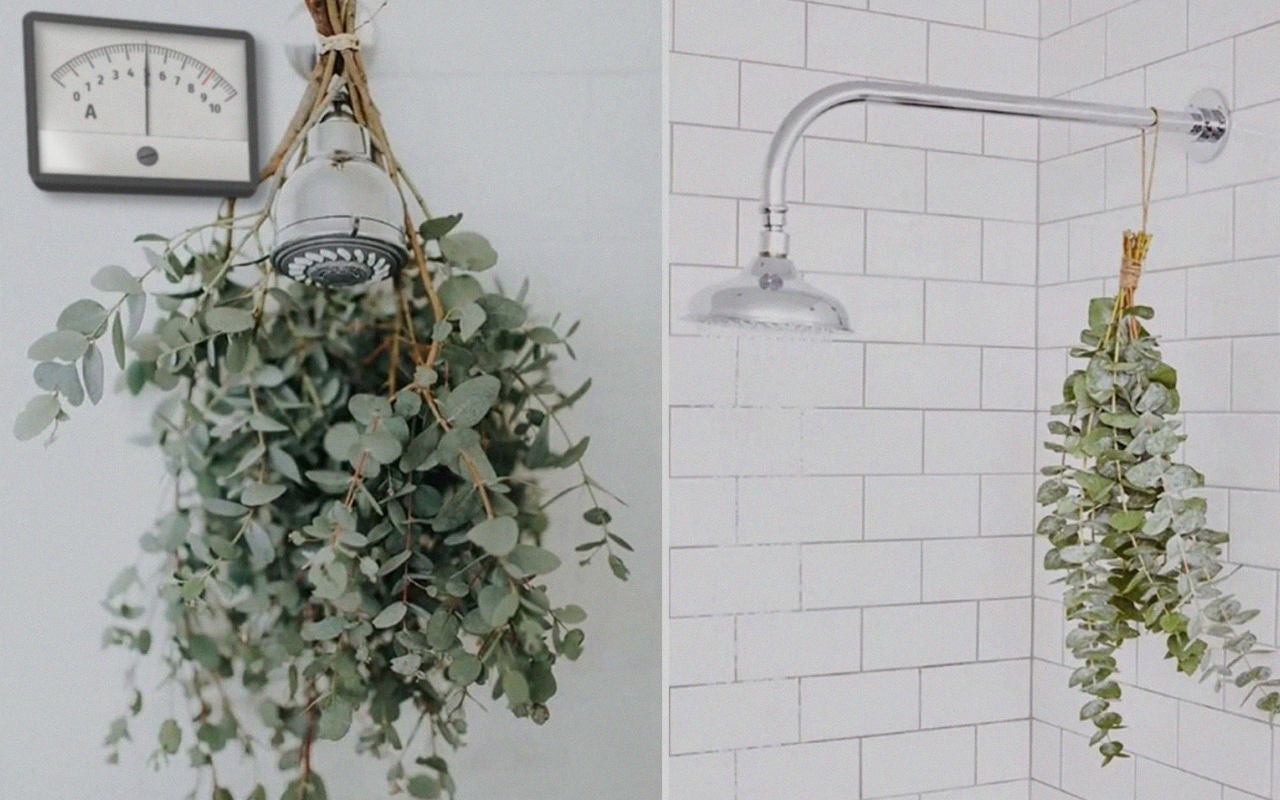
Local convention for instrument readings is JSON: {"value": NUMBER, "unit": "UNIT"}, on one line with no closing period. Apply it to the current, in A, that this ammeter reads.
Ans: {"value": 5, "unit": "A"}
